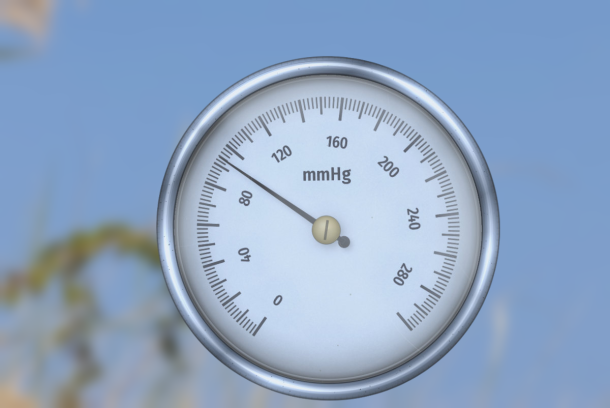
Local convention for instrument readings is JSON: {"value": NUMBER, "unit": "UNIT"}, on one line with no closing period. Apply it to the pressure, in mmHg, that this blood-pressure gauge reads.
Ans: {"value": 94, "unit": "mmHg"}
